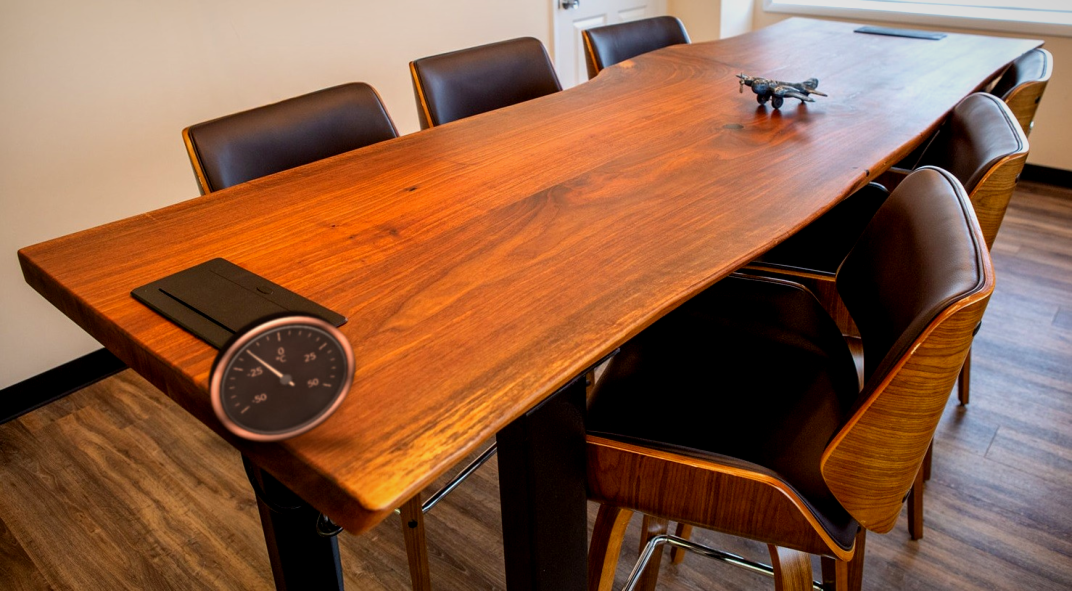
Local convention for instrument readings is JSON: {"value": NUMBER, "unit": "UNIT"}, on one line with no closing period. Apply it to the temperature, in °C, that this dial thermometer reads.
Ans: {"value": -15, "unit": "°C"}
